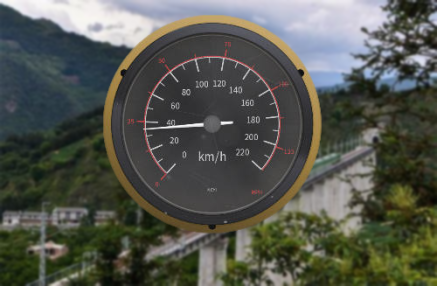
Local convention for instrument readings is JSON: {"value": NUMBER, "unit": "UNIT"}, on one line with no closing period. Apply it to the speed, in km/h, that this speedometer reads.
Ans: {"value": 35, "unit": "km/h"}
